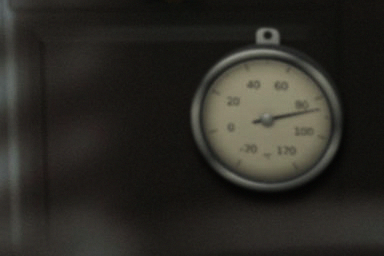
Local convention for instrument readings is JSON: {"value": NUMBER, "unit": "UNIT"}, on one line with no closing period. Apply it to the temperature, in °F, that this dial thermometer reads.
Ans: {"value": 85, "unit": "°F"}
